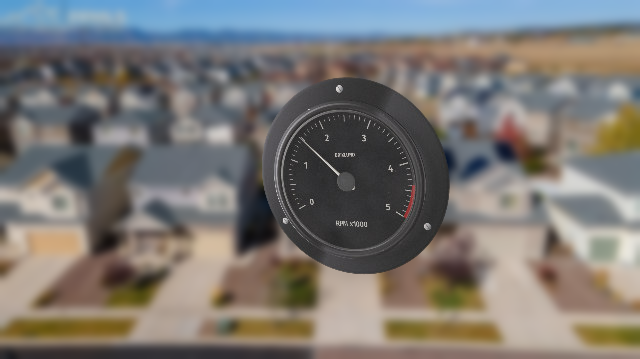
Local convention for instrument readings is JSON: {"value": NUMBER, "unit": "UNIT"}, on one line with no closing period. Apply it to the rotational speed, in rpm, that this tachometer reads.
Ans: {"value": 1500, "unit": "rpm"}
